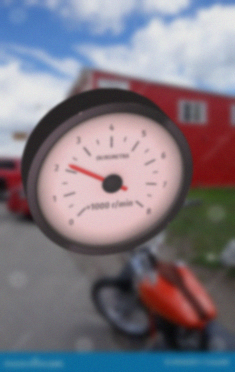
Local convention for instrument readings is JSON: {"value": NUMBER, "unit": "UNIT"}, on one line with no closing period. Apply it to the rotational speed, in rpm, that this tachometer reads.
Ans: {"value": 2250, "unit": "rpm"}
